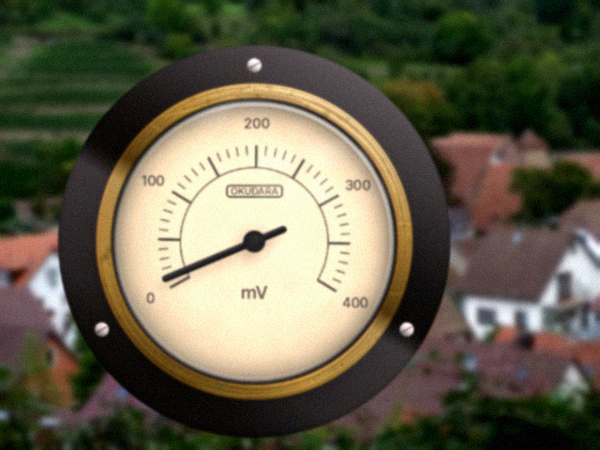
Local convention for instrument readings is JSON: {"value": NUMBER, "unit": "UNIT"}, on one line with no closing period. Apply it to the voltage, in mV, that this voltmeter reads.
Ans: {"value": 10, "unit": "mV"}
